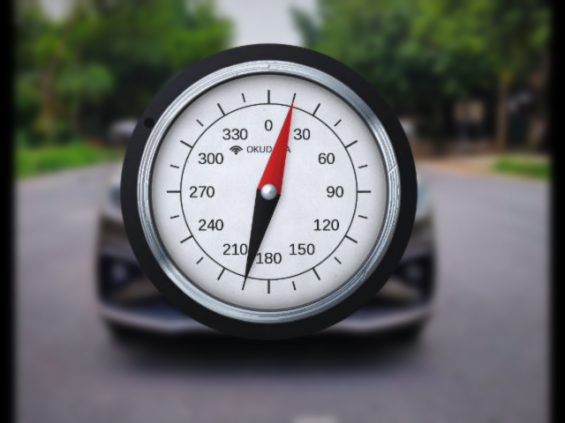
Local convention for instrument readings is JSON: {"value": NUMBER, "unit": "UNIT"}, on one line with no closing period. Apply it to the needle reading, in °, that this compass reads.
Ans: {"value": 15, "unit": "°"}
